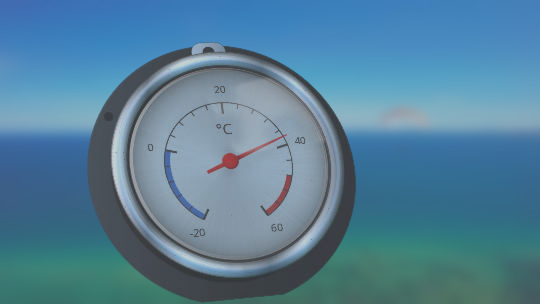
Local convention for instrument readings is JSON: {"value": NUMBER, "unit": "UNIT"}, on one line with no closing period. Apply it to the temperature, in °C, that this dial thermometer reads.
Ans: {"value": 38, "unit": "°C"}
